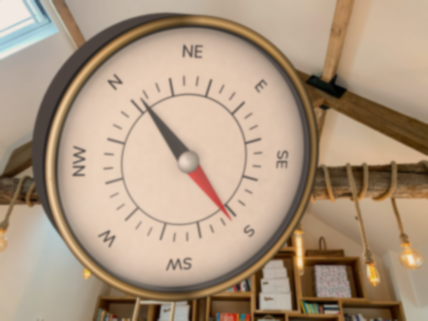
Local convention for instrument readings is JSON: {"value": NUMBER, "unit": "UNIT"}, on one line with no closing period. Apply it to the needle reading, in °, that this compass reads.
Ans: {"value": 185, "unit": "°"}
